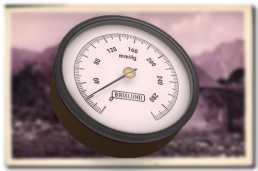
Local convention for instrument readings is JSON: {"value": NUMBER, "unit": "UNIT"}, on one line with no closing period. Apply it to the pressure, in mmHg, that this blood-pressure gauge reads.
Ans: {"value": 20, "unit": "mmHg"}
